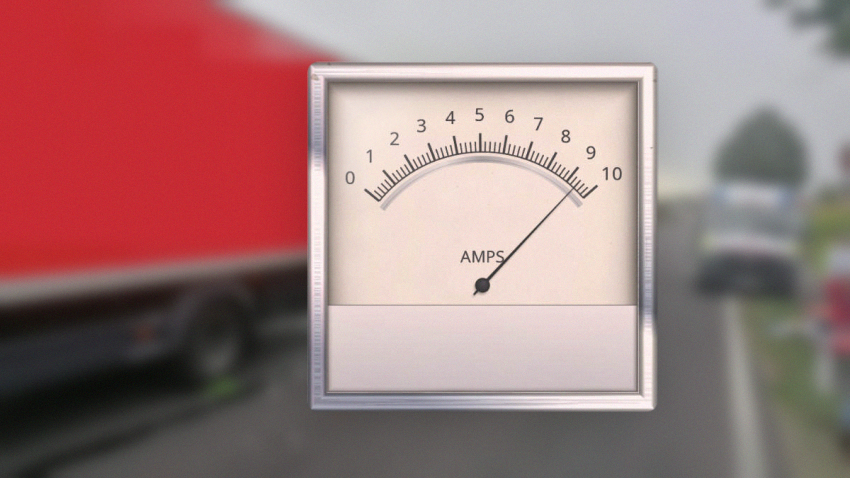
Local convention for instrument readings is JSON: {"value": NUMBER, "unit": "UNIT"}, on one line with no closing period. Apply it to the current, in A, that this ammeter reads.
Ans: {"value": 9.4, "unit": "A"}
